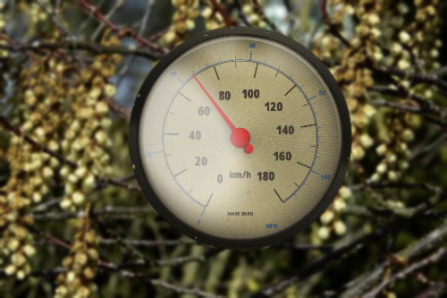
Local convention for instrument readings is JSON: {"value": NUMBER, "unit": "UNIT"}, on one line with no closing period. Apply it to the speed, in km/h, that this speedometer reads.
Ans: {"value": 70, "unit": "km/h"}
